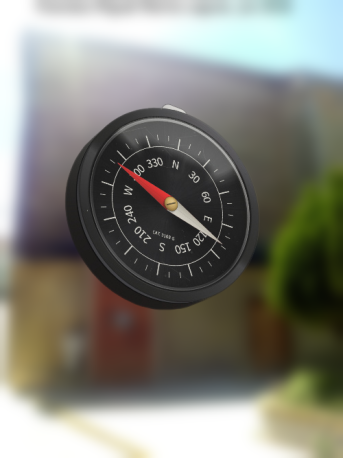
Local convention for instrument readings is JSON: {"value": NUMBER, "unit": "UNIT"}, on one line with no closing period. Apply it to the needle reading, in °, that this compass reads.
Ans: {"value": 290, "unit": "°"}
